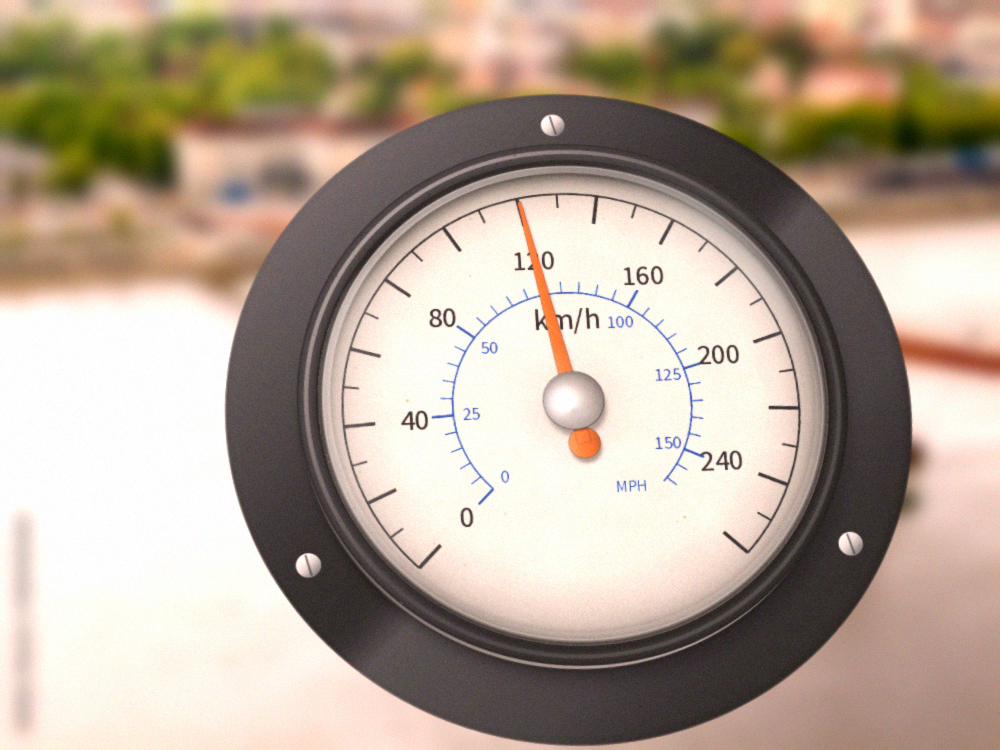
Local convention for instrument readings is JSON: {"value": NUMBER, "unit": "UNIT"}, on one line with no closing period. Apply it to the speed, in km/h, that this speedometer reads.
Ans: {"value": 120, "unit": "km/h"}
